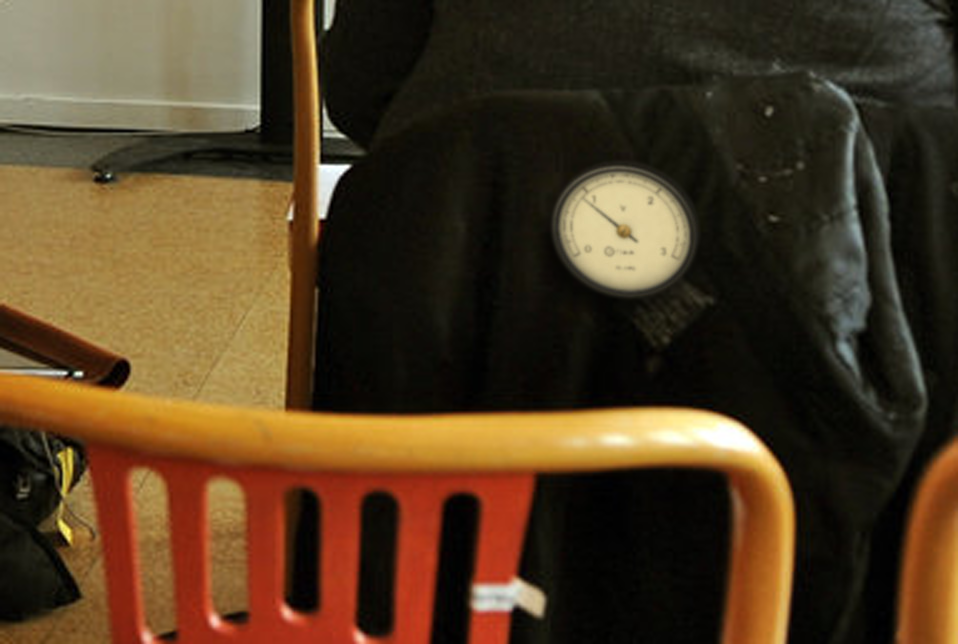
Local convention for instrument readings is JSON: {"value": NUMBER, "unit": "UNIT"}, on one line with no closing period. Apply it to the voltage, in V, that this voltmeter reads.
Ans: {"value": 0.9, "unit": "V"}
